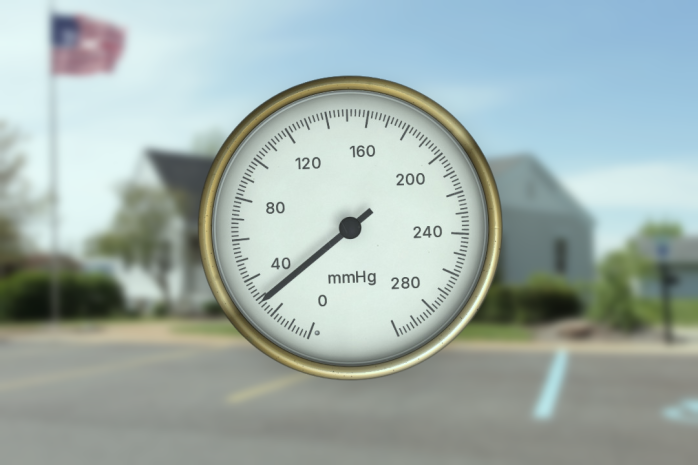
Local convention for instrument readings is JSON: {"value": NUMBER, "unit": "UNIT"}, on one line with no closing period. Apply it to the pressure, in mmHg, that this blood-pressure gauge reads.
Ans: {"value": 28, "unit": "mmHg"}
